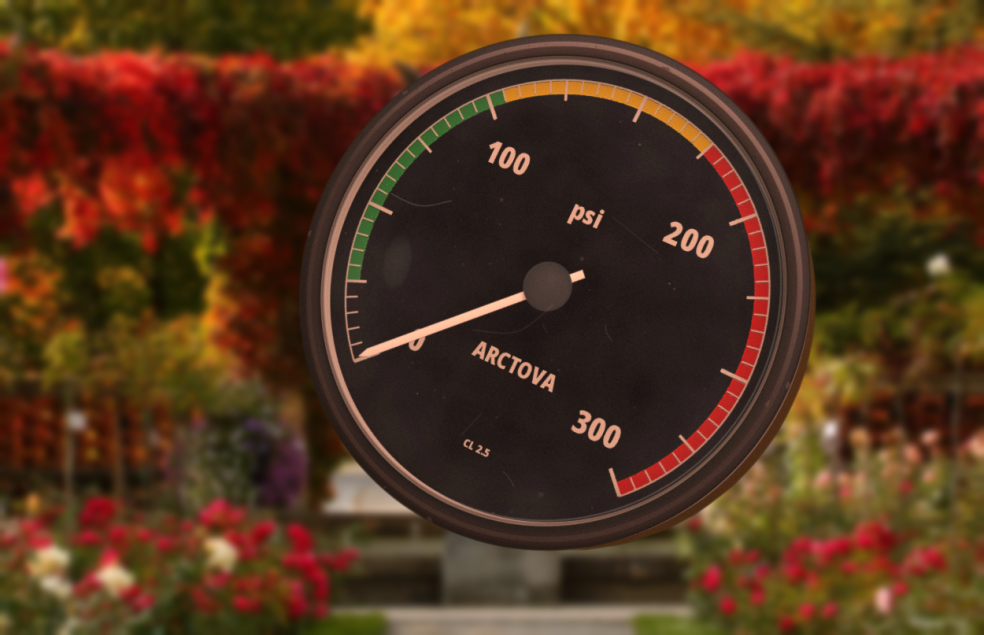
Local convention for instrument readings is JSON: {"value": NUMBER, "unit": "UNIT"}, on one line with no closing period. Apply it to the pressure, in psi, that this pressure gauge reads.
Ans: {"value": 0, "unit": "psi"}
